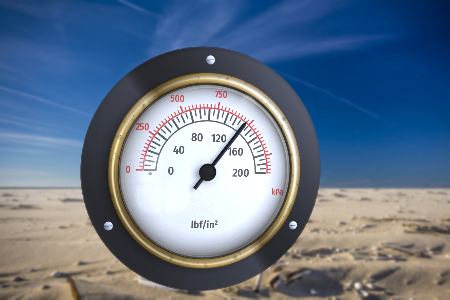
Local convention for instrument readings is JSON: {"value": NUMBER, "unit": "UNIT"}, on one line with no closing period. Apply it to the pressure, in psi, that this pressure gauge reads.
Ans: {"value": 140, "unit": "psi"}
